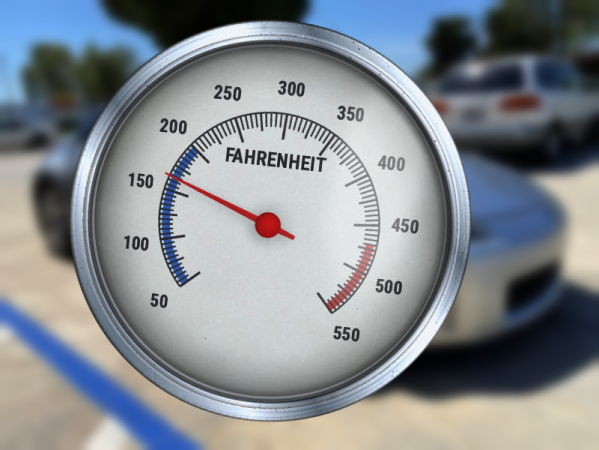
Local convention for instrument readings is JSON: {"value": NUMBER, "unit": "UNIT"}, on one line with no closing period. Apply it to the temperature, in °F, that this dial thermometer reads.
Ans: {"value": 165, "unit": "°F"}
